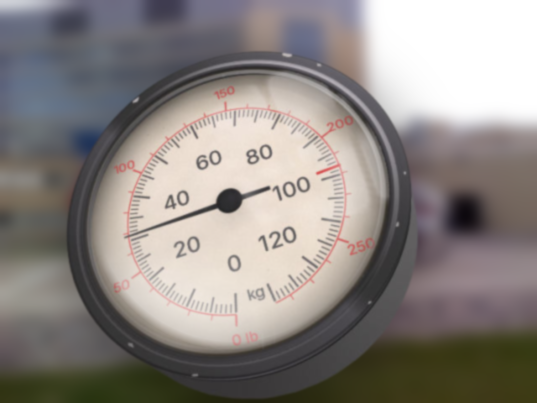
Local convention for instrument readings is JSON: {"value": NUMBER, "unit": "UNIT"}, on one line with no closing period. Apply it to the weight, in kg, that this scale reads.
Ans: {"value": 30, "unit": "kg"}
